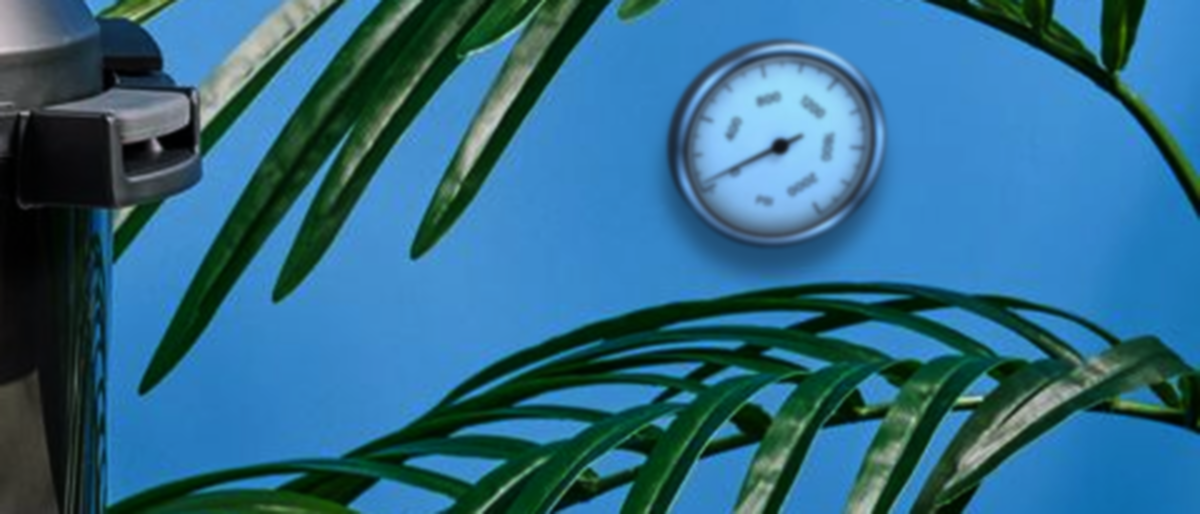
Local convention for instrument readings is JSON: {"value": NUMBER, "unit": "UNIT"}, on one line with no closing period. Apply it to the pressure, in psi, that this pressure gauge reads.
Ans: {"value": 50, "unit": "psi"}
